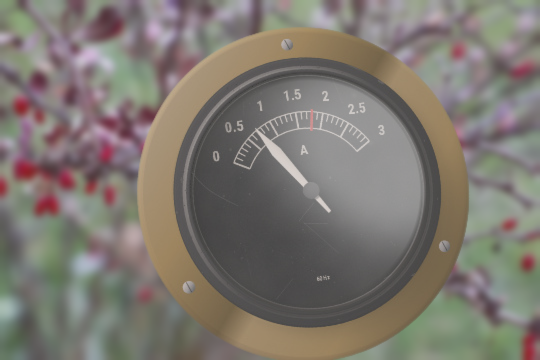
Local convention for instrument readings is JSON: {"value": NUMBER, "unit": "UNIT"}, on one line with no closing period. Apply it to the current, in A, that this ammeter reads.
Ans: {"value": 0.7, "unit": "A"}
